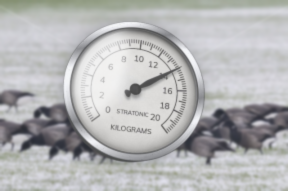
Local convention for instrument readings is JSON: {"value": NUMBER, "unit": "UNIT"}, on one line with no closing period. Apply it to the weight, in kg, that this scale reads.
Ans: {"value": 14, "unit": "kg"}
